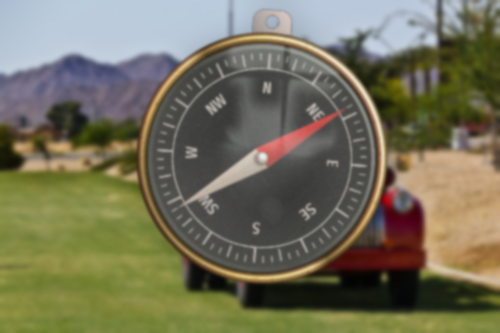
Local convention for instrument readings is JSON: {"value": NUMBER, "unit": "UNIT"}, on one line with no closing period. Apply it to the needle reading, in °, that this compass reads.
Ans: {"value": 55, "unit": "°"}
